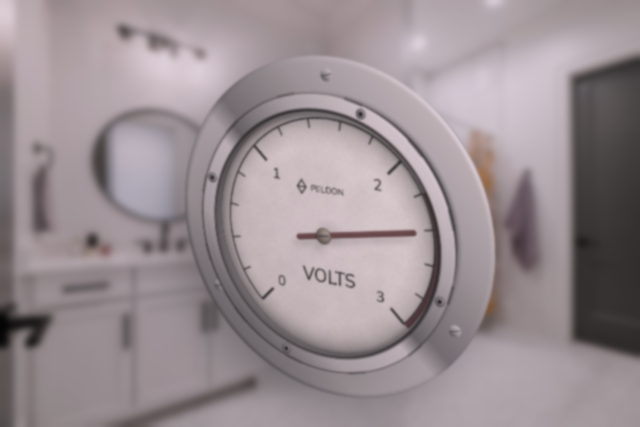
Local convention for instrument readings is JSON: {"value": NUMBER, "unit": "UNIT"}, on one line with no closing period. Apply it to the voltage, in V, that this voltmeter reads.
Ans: {"value": 2.4, "unit": "V"}
